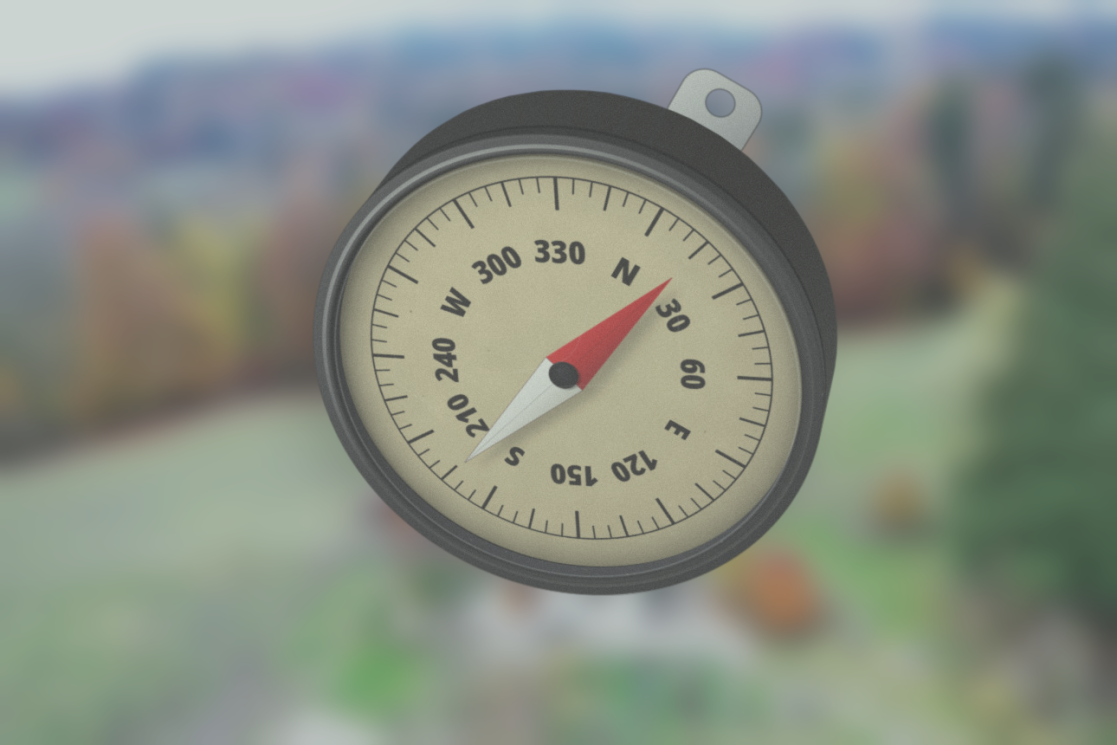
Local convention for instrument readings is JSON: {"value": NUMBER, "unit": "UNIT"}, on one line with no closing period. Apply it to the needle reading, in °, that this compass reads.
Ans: {"value": 15, "unit": "°"}
